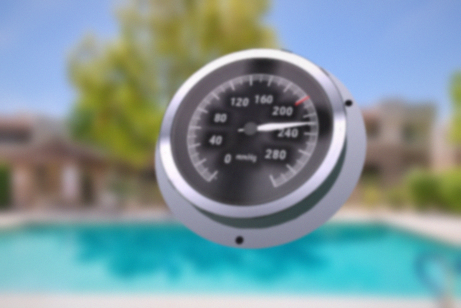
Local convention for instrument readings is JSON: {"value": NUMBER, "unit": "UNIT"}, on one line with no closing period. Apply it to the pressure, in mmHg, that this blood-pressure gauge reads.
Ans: {"value": 230, "unit": "mmHg"}
